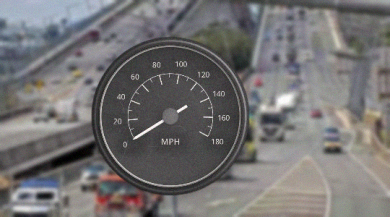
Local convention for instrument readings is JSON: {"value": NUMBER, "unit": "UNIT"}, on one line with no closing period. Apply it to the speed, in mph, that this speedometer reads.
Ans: {"value": 0, "unit": "mph"}
